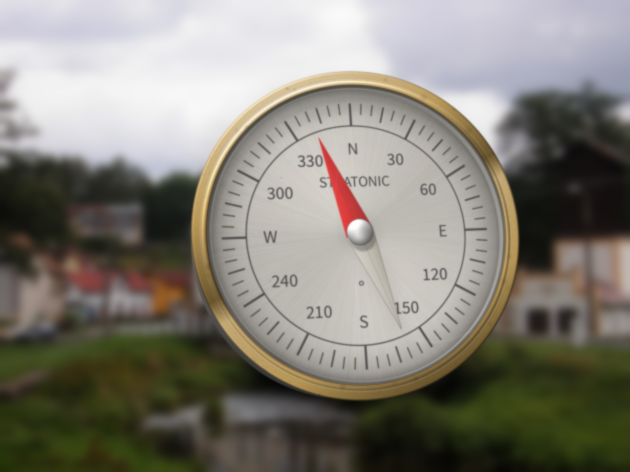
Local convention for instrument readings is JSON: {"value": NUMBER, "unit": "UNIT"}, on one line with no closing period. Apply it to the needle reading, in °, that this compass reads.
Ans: {"value": 340, "unit": "°"}
